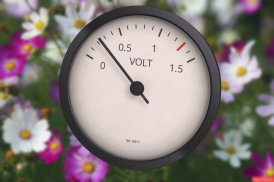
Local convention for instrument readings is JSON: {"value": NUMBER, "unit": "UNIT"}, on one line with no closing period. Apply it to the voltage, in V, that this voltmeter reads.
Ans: {"value": 0.25, "unit": "V"}
